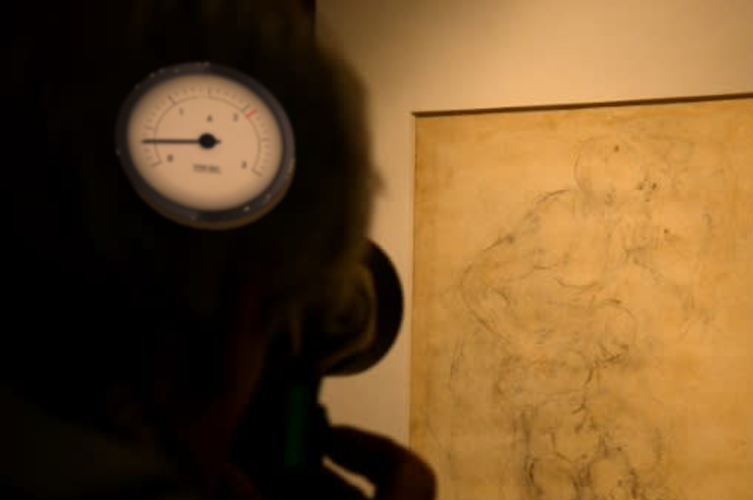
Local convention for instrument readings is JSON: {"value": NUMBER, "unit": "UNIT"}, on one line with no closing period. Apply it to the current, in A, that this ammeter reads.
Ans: {"value": 0.3, "unit": "A"}
